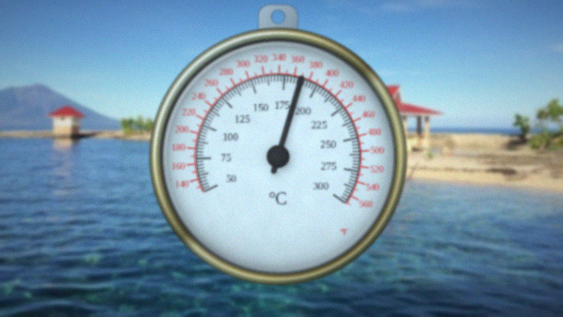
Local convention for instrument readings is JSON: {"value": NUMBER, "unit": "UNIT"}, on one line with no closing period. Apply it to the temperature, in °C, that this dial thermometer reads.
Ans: {"value": 187.5, "unit": "°C"}
